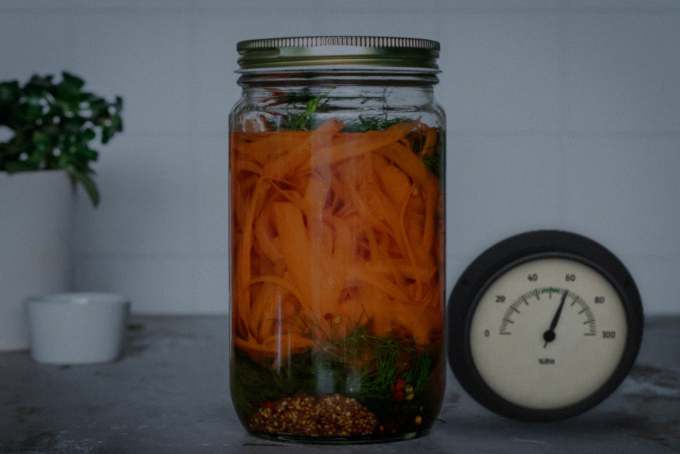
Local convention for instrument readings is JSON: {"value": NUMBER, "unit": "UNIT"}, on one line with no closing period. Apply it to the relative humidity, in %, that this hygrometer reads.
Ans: {"value": 60, "unit": "%"}
